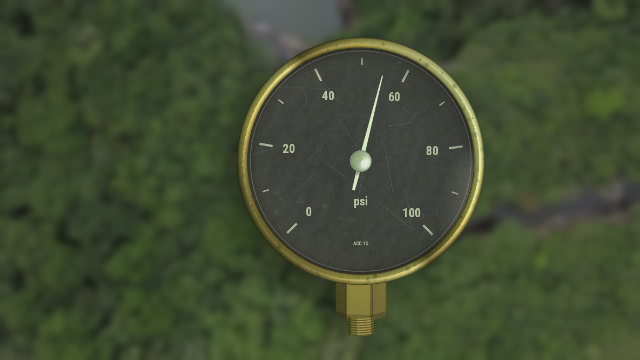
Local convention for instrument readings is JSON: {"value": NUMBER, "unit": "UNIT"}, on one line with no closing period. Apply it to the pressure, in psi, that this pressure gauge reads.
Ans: {"value": 55, "unit": "psi"}
